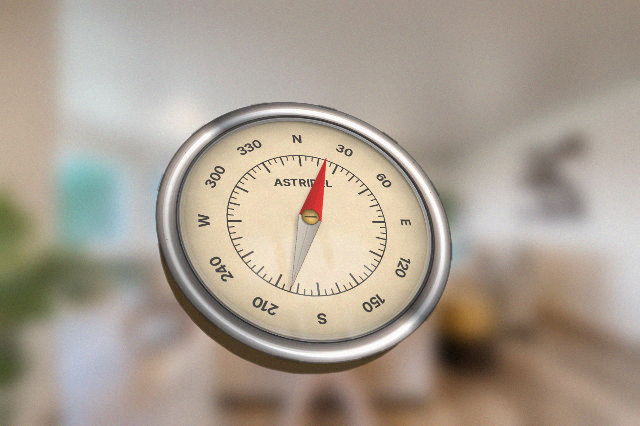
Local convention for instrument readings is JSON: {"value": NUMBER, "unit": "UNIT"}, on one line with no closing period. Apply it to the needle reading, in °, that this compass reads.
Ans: {"value": 20, "unit": "°"}
